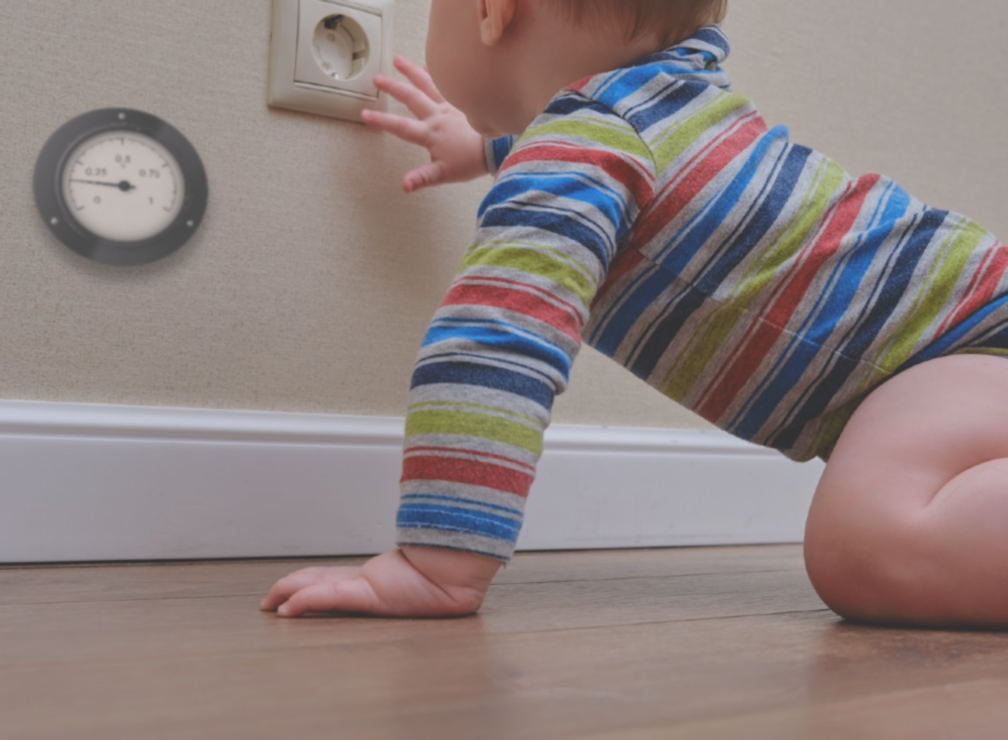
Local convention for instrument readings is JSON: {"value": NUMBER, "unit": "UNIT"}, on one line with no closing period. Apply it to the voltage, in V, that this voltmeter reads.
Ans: {"value": 0.15, "unit": "V"}
